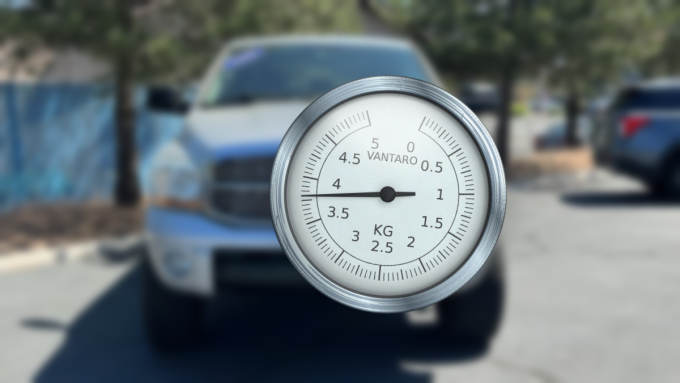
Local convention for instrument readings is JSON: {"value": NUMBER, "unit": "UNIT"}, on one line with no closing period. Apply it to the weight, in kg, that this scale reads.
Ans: {"value": 3.8, "unit": "kg"}
